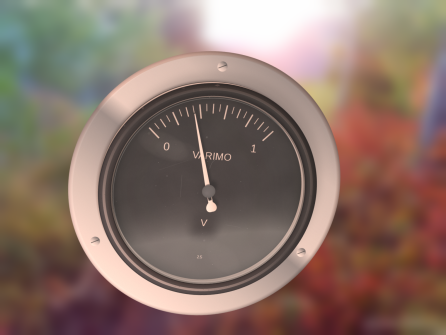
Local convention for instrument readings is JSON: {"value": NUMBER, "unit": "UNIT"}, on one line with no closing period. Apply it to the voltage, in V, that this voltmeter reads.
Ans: {"value": 0.35, "unit": "V"}
